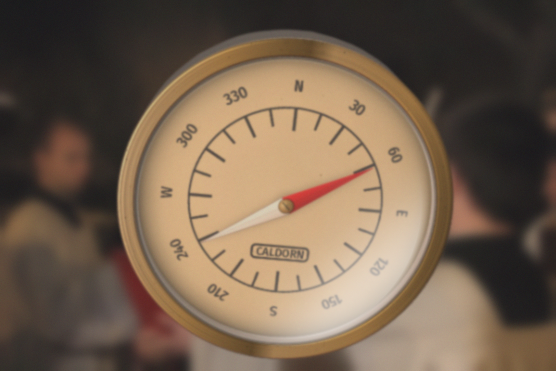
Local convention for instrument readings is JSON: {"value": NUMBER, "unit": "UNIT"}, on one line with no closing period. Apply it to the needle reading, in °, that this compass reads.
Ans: {"value": 60, "unit": "°"}
